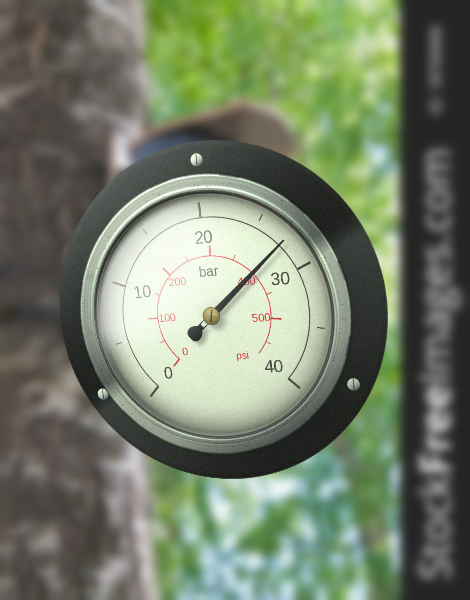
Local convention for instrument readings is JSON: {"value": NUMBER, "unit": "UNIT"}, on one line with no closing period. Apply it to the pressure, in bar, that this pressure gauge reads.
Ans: {"value": 27.5, "unit": "bar"}
